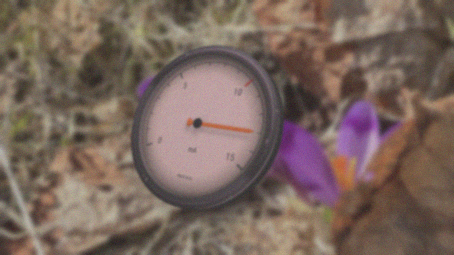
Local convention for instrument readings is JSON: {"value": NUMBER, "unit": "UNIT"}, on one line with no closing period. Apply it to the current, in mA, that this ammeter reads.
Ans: {"value": 13, "unit": "mA"}
